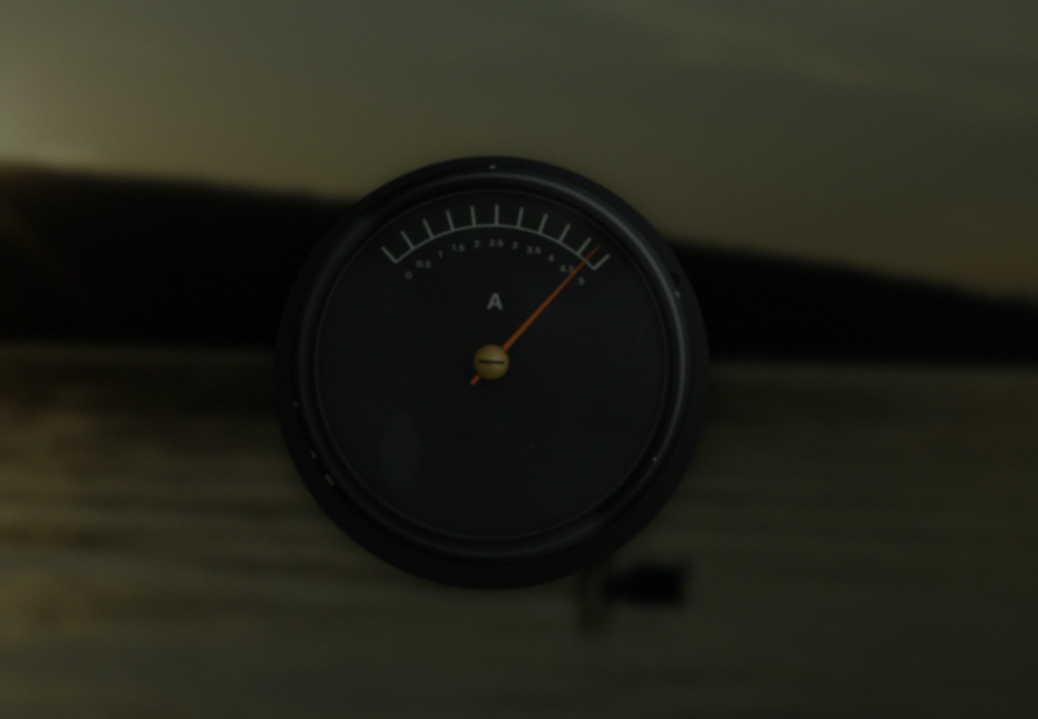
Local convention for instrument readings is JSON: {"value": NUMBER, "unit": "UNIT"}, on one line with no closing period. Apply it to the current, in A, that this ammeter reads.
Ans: {"value": 4.75, "unit": "A"}
